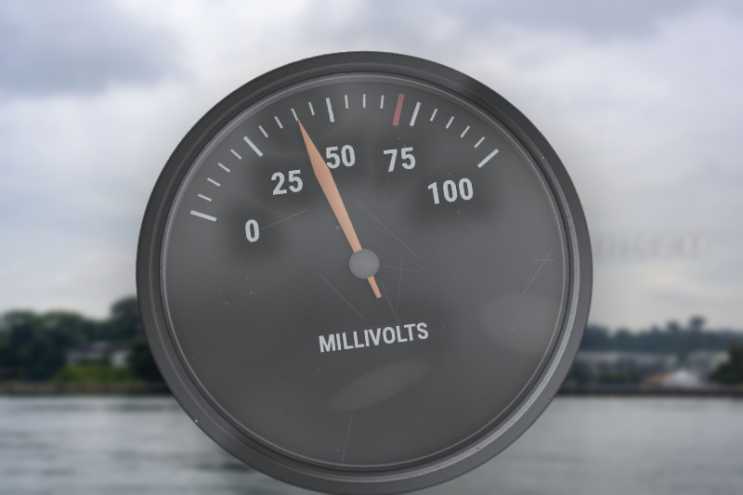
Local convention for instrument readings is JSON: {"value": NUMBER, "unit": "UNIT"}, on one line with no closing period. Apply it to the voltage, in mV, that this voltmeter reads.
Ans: {"value": 40, "unit": "mV"}
